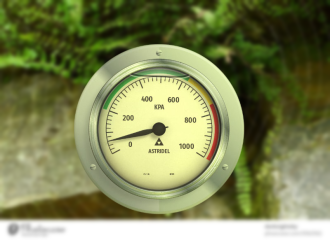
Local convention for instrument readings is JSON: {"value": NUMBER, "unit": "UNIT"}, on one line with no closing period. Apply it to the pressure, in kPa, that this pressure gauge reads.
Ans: {"value": 60, "unit": "kPa"}
